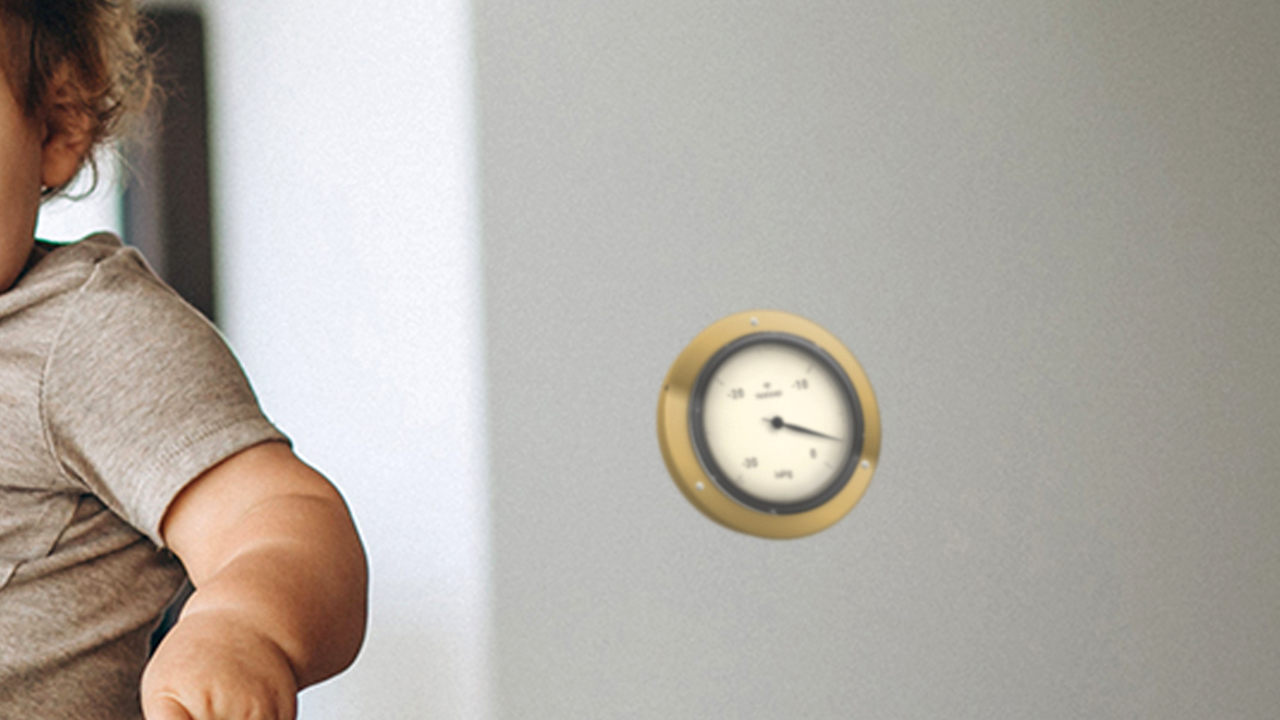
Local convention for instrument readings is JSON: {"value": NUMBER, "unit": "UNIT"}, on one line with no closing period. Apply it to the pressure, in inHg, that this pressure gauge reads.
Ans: {"value": -2.5, "unit": "inHg"}
